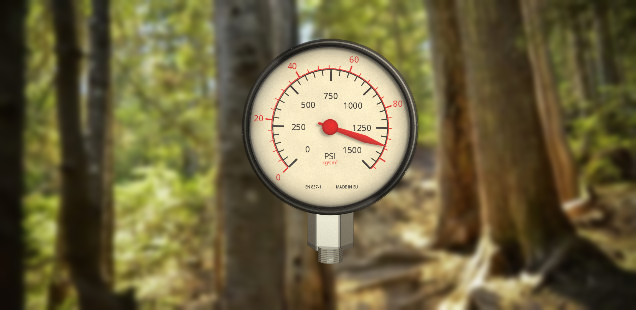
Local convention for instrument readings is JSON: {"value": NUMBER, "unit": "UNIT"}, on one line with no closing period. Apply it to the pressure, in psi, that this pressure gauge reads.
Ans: {"value": 1350, "unit": "psi"}
